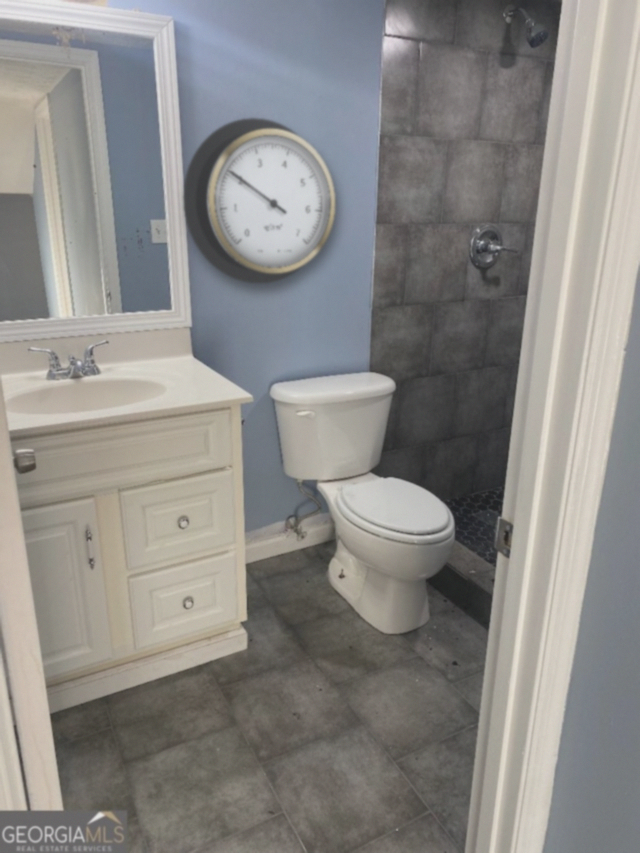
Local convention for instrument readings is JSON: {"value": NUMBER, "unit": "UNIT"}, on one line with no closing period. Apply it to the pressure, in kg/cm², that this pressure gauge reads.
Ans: {"value": 2, "unit": "kg/cm²"}
